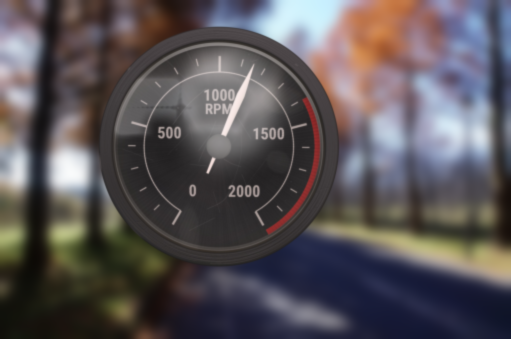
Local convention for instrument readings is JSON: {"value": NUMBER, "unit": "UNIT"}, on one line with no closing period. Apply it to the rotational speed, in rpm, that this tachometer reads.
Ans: {"value": 1150, "unit": "rpm"}
